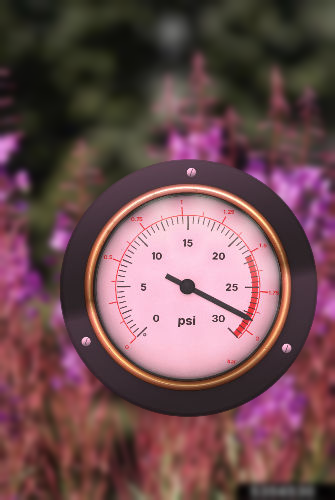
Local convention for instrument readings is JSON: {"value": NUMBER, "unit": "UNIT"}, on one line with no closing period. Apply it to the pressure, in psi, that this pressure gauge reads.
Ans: {"value": 28, "unit": "psi"}
